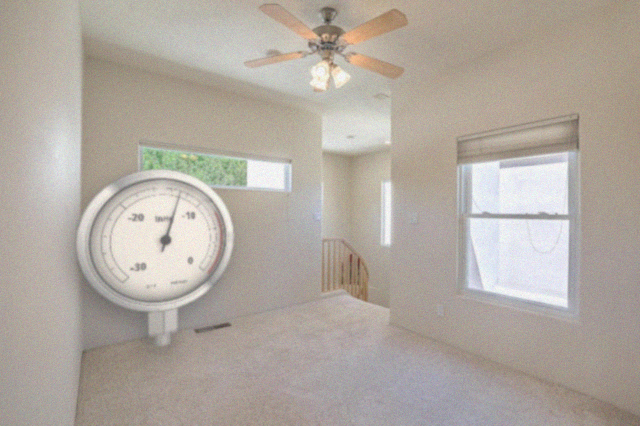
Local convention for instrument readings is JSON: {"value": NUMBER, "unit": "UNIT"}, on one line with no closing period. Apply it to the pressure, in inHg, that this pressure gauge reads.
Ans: {"value": -13, "unit": "inHg"}
